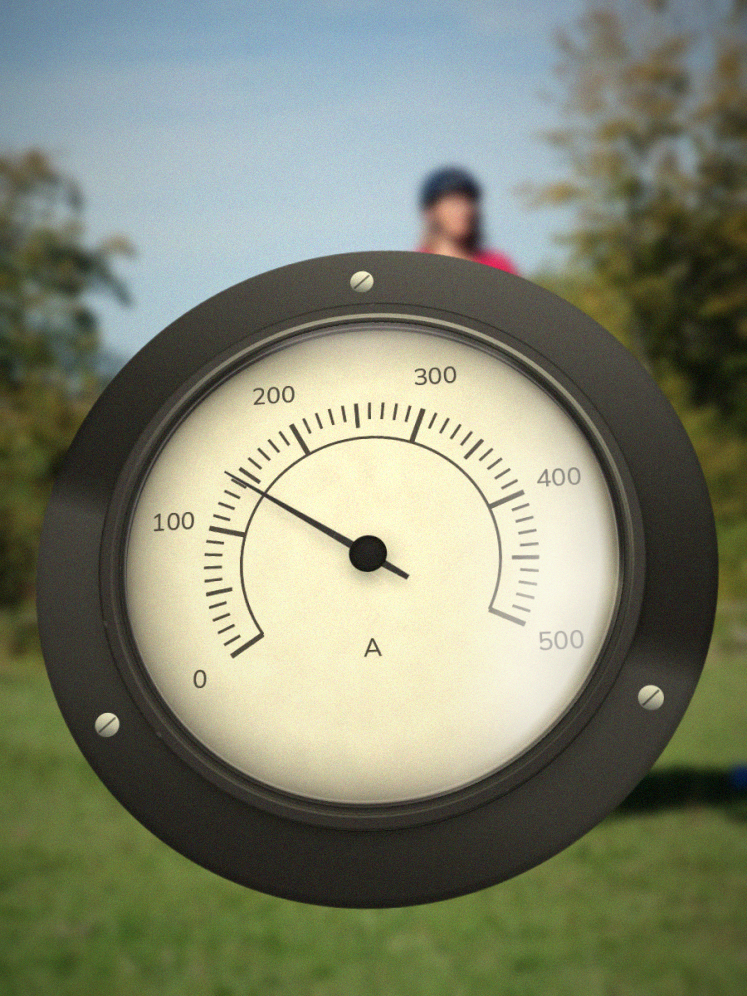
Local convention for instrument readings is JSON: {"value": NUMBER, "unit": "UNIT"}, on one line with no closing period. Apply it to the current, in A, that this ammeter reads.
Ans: {"value": 140, "unit": "A"}
